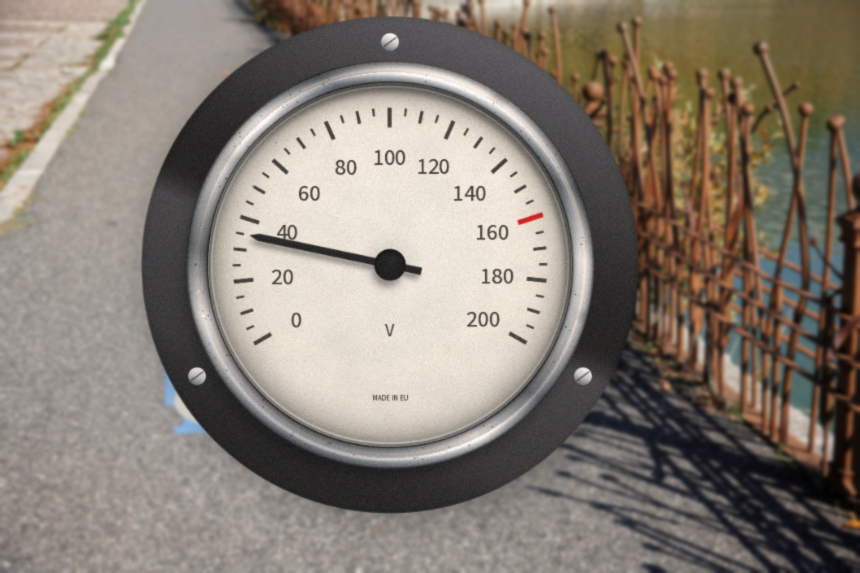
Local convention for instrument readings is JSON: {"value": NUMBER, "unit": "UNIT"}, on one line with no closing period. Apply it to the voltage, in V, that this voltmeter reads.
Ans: {"value": 35, "unit": "V"}
